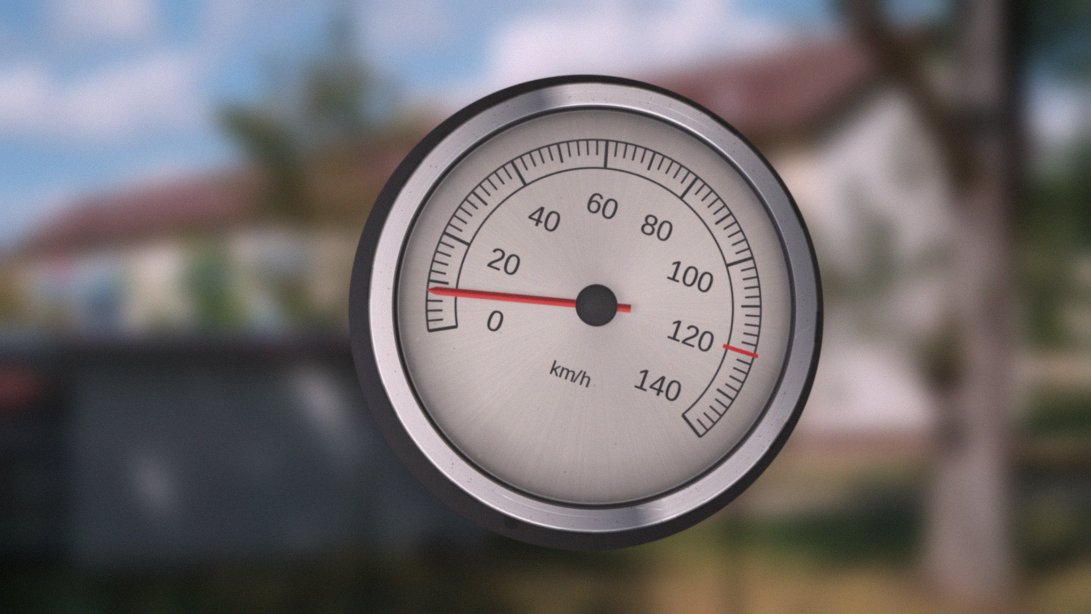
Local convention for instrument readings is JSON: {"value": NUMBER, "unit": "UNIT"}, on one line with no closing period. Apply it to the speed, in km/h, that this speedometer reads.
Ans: {"value": 8, "unit": "km/h"}
